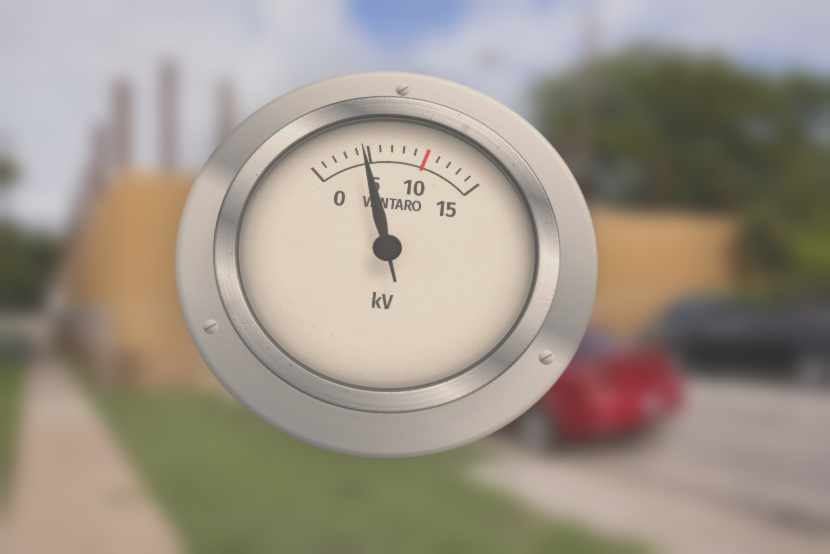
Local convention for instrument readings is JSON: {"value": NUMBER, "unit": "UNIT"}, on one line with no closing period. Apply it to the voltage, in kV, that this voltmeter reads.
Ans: {"value": 4.5, "unit": "kV"}
